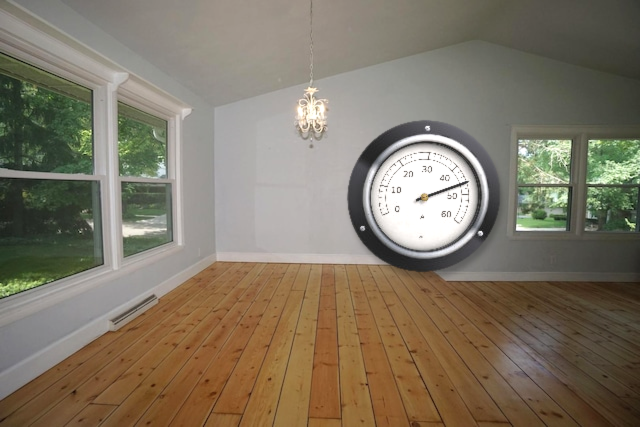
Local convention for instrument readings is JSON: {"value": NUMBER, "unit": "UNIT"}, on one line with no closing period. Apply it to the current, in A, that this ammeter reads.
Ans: {"value": 46, "unit": "A"}
